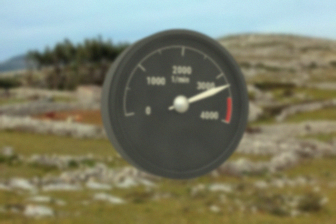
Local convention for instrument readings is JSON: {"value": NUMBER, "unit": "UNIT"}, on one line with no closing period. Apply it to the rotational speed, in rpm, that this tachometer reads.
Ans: {"value": 3250, "unit": "rpm"}
